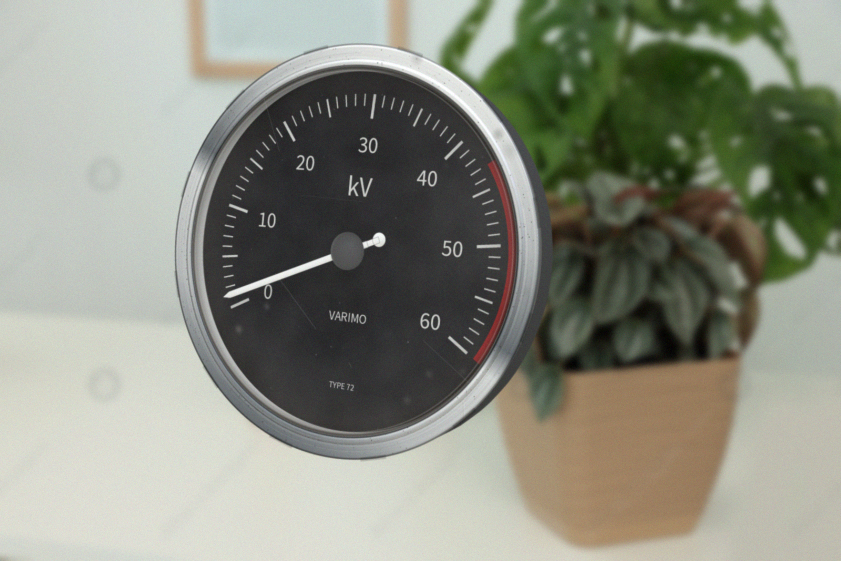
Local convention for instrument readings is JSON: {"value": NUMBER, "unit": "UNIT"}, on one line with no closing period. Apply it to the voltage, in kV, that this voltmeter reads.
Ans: {"value": 1, "unit": "kV"}
